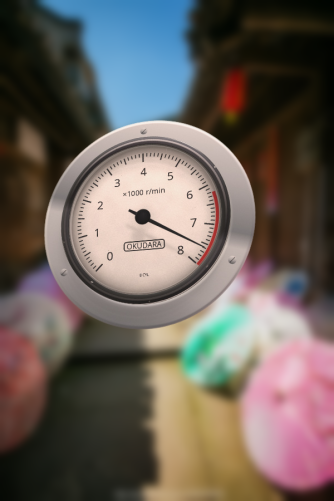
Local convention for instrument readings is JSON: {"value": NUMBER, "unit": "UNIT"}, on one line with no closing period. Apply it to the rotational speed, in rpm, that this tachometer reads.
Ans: {"value": 7600, "unit": "rpm"}
